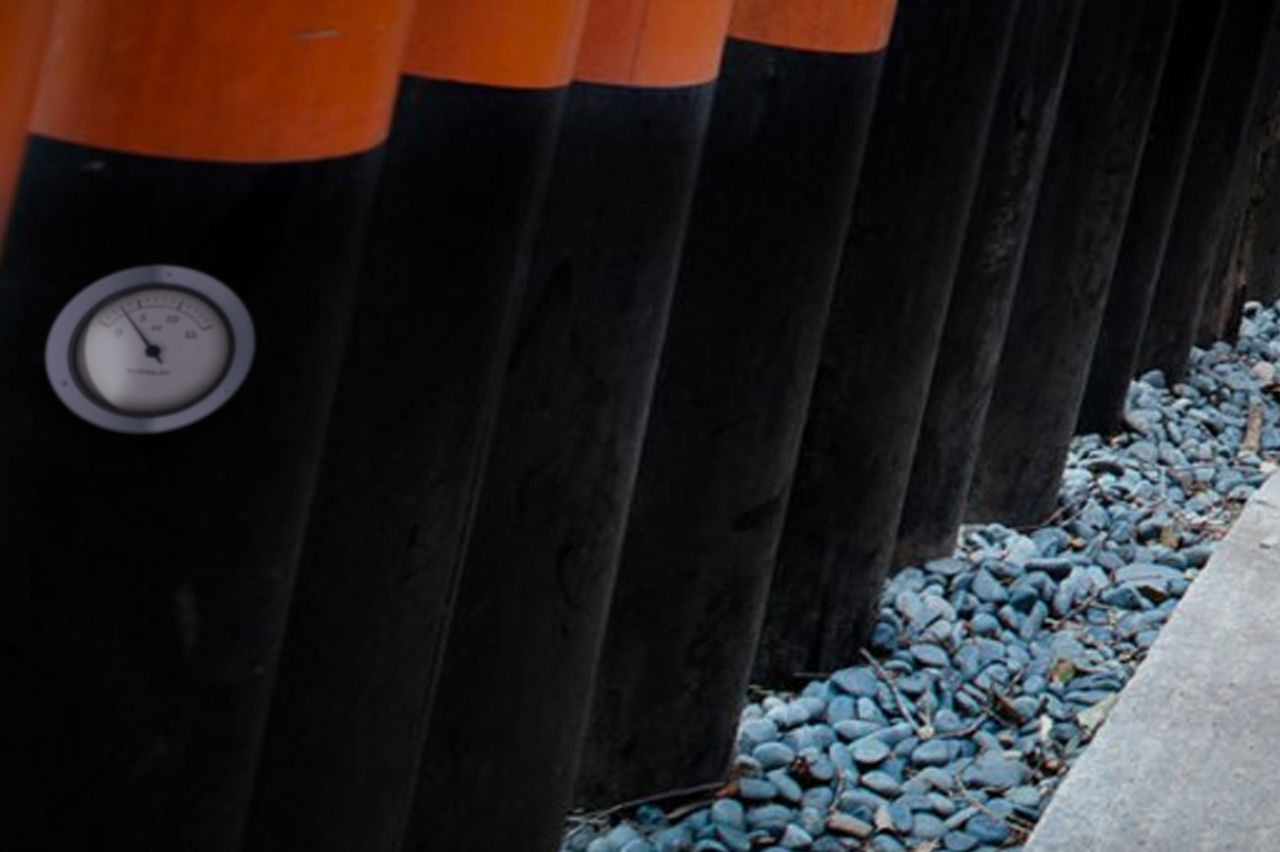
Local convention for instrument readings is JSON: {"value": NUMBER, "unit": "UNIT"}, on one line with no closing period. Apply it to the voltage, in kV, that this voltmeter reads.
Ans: {"value": 3, "unit": "kV"}
